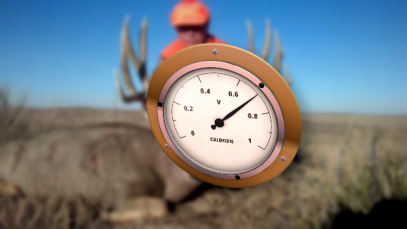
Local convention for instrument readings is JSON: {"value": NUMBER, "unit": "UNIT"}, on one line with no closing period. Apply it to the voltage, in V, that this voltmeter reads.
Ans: {"value": 0.7, "unit": "V"}
